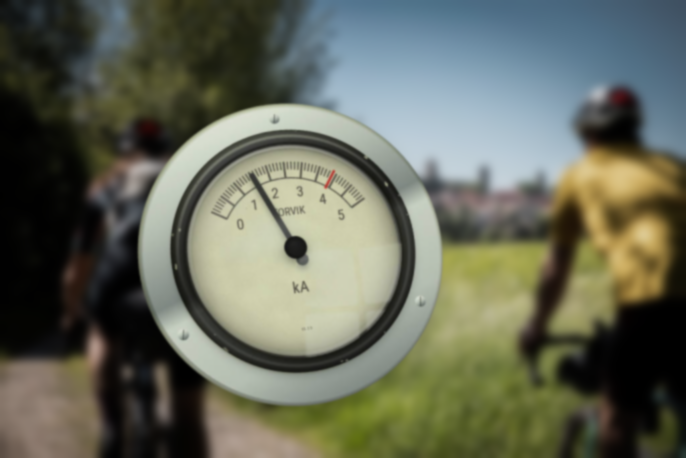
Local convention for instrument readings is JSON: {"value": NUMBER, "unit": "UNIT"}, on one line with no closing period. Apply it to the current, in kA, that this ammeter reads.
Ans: {"value": 1.5, "unit": "kA"}
